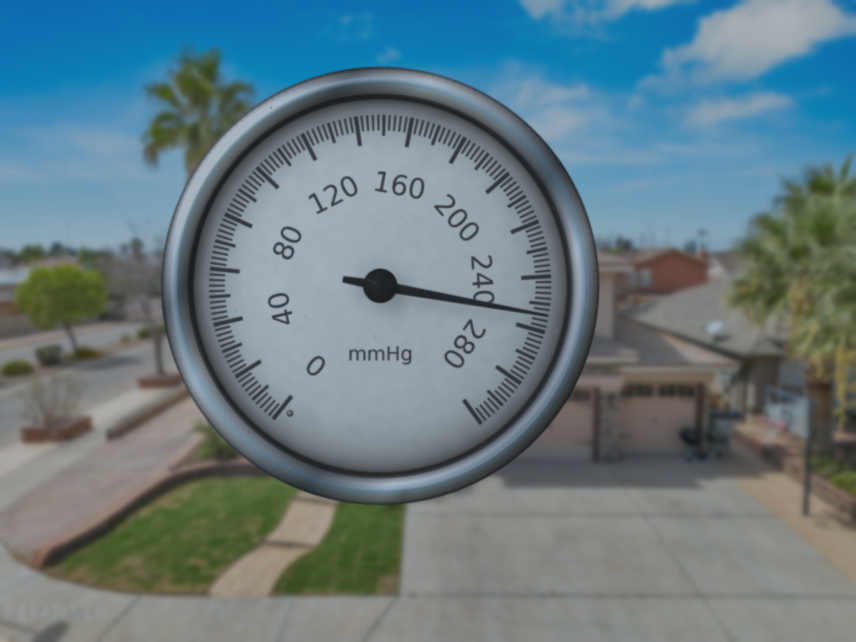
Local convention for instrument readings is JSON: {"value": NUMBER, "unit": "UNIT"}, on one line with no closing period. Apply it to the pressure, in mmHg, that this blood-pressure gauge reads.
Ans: {"value": 254, "unit": "mmHg"}
